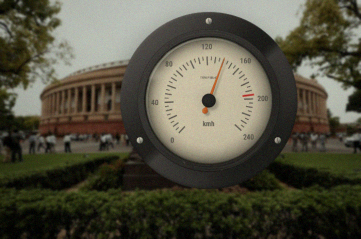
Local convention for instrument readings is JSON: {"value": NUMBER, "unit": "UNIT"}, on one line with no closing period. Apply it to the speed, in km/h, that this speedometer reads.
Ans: {"value": 140, "unit": "km/h"}
